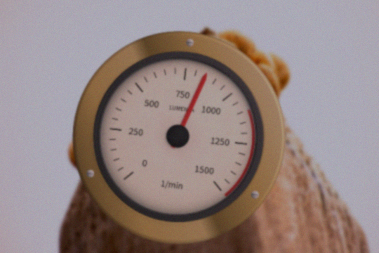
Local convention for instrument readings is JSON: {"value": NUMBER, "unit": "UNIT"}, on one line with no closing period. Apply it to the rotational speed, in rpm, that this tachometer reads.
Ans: {"value": 850, "unit": "rpm"}
